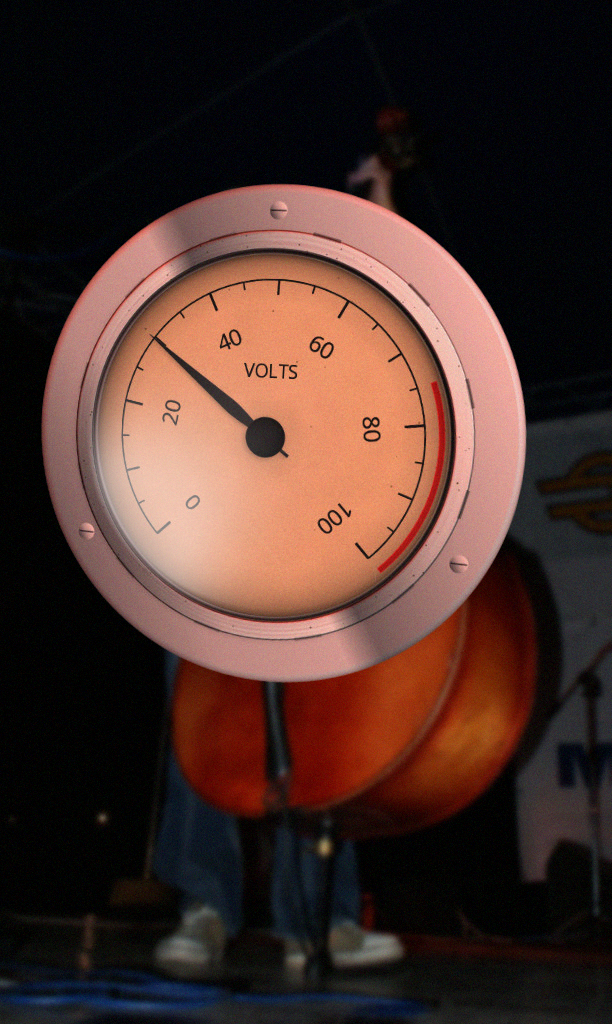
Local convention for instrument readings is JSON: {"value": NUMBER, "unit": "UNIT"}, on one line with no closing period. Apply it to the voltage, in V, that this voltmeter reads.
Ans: {"value": 30, "unit": "V"}
